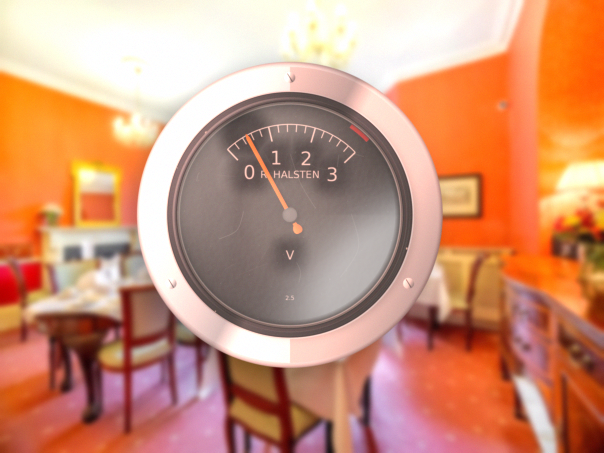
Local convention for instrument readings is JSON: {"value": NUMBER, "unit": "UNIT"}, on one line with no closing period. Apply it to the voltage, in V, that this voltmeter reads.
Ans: {"value": 0.5, "unit": "V"}
